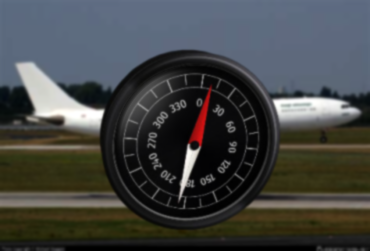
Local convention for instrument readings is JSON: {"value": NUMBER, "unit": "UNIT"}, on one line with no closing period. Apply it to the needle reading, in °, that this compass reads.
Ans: {"value": 7.5, "unit": "°"}
